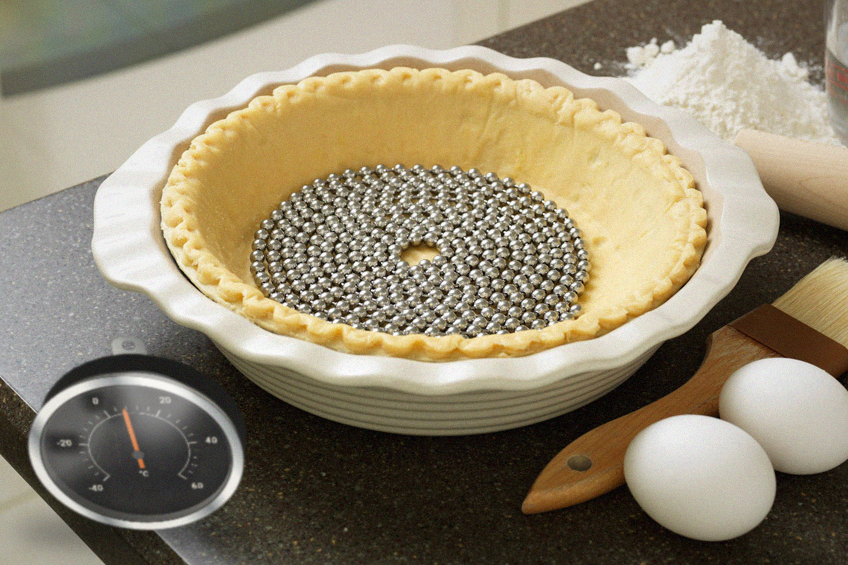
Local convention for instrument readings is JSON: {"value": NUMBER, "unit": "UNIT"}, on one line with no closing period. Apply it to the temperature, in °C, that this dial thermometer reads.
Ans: {"value": 8, "unit": "°C"}
